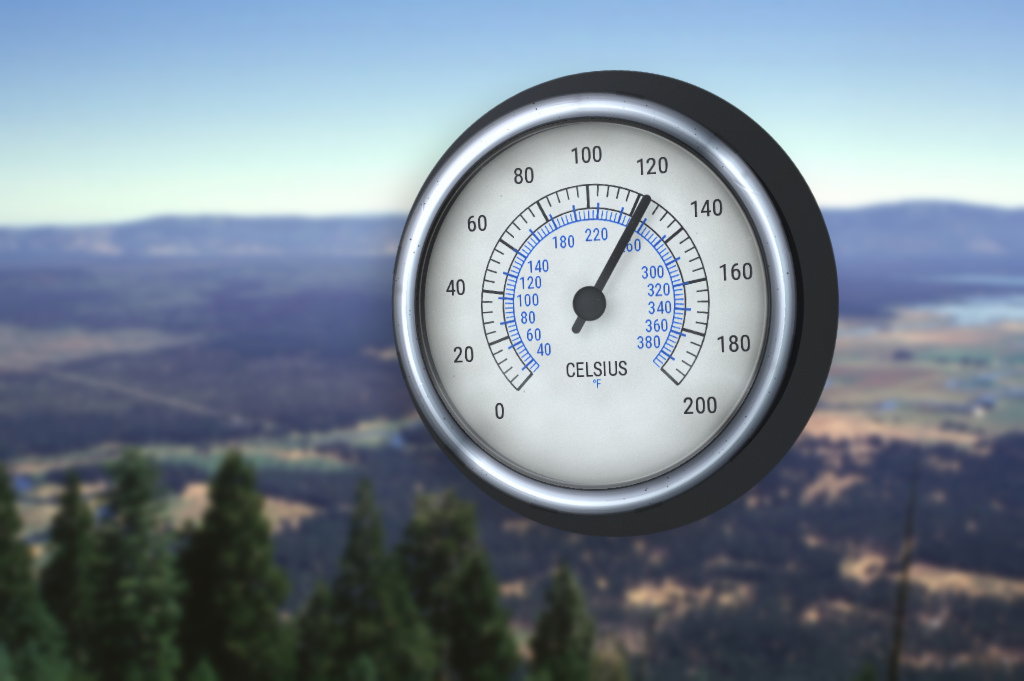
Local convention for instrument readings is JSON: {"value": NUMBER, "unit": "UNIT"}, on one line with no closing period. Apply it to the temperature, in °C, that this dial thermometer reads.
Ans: {"value": 124, "unit": "°C"}
